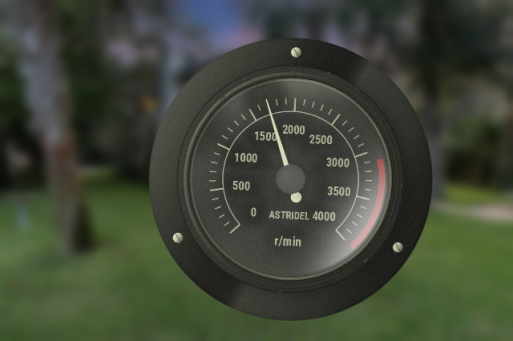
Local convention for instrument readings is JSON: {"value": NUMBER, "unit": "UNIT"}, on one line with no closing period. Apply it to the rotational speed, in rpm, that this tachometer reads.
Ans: {"value": 1700, "unit": "rpm"}
